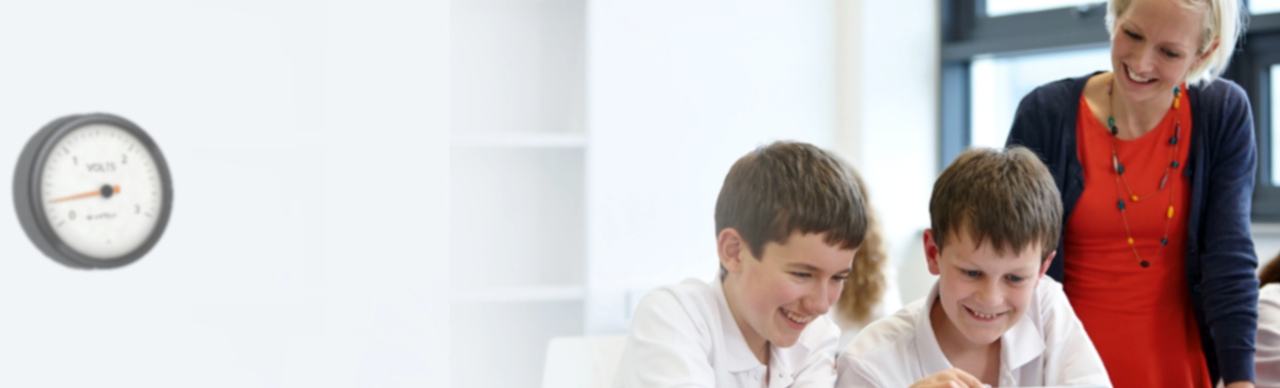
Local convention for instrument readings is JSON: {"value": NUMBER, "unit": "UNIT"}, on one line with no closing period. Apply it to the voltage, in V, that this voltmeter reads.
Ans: {"value": 0.3, "unit": "V"}
